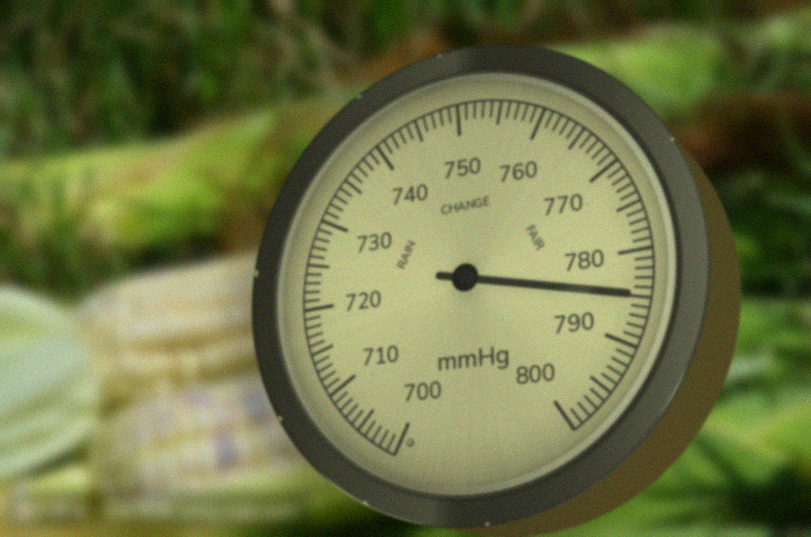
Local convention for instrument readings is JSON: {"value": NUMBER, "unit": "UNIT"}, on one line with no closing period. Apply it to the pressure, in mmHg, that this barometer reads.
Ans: {"value": 785, "unit": "mmHg"}
